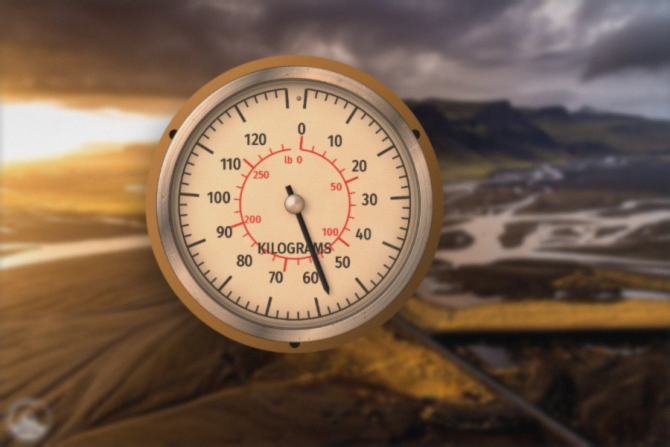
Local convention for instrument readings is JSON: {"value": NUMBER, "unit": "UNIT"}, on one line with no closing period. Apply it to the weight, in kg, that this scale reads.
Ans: {"value": 57, "unit": "kg"}
